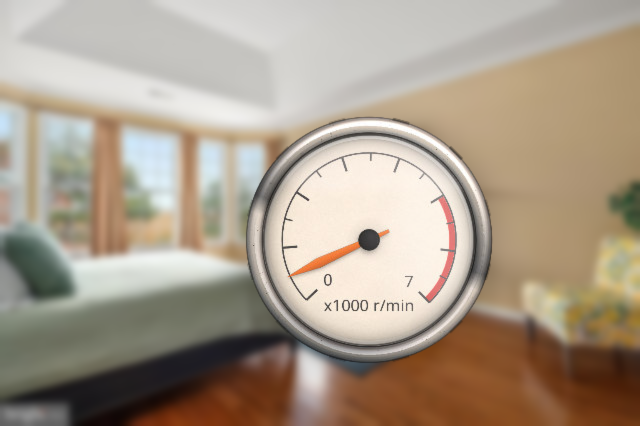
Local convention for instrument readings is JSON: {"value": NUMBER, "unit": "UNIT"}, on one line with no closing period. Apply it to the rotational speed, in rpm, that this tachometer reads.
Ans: {"value": 500, "unit": "rpm"}
